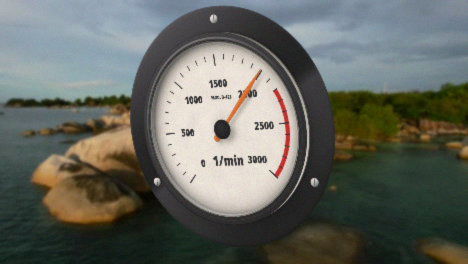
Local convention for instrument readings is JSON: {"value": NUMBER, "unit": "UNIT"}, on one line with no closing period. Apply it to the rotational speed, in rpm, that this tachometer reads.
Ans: {"value": 2000, "unit": "rpm"}
